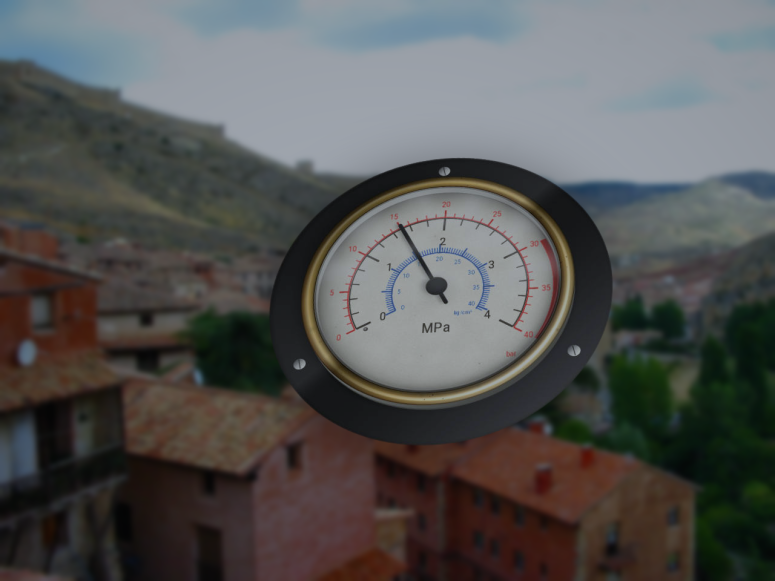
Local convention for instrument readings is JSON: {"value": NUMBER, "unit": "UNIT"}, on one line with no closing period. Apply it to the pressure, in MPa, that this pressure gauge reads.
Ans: {"value": 1.5, "unit": "MPa"}
